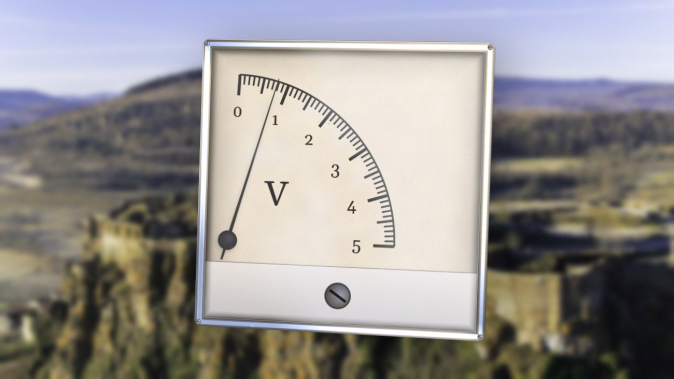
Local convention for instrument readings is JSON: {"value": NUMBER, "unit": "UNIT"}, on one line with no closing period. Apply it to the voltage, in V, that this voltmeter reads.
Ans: {"value": 0.8, "unit": "V"}
